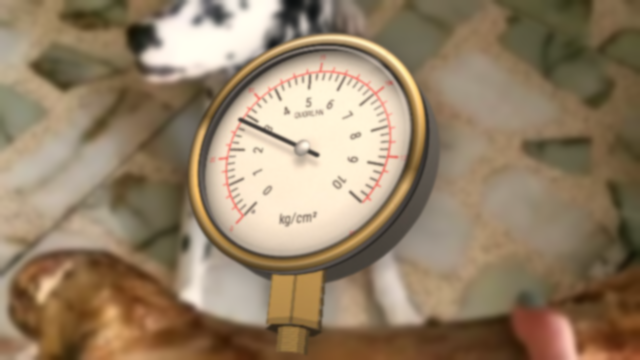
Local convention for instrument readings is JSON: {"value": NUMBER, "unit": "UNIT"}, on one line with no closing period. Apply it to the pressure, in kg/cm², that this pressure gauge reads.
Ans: {"value": 2.8, "unit": "kg/cm²"}
